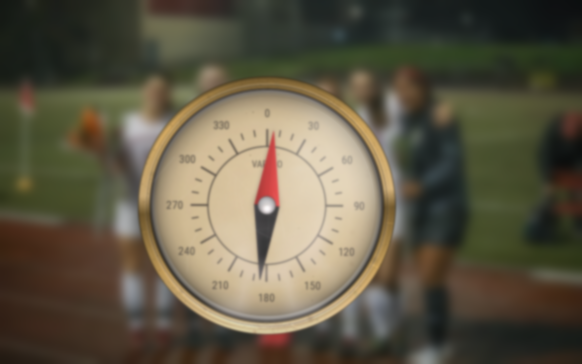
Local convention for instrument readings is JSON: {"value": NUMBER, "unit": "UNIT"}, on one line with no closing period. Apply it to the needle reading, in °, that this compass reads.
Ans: {"value": 5, "unit": "°"}
